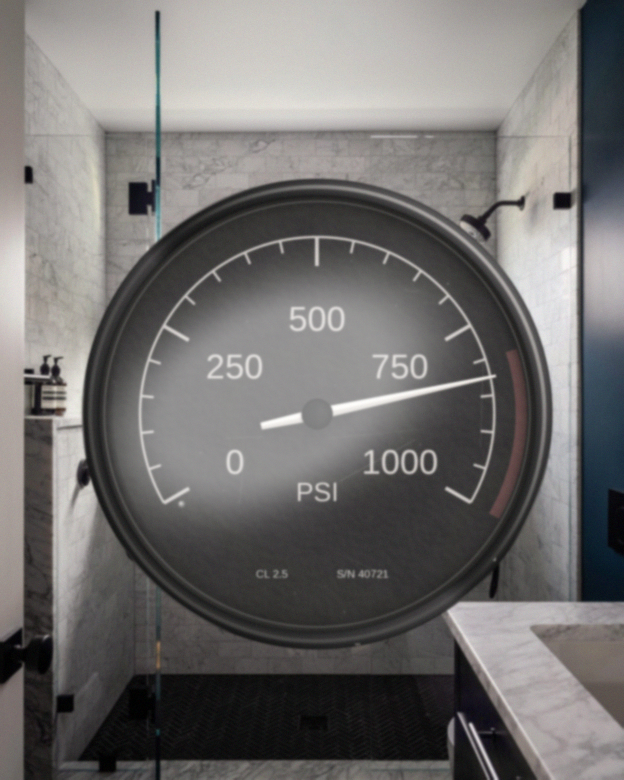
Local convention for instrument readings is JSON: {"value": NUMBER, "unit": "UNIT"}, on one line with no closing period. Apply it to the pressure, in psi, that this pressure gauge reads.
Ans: {"value": 825, "unit": "psi"}
